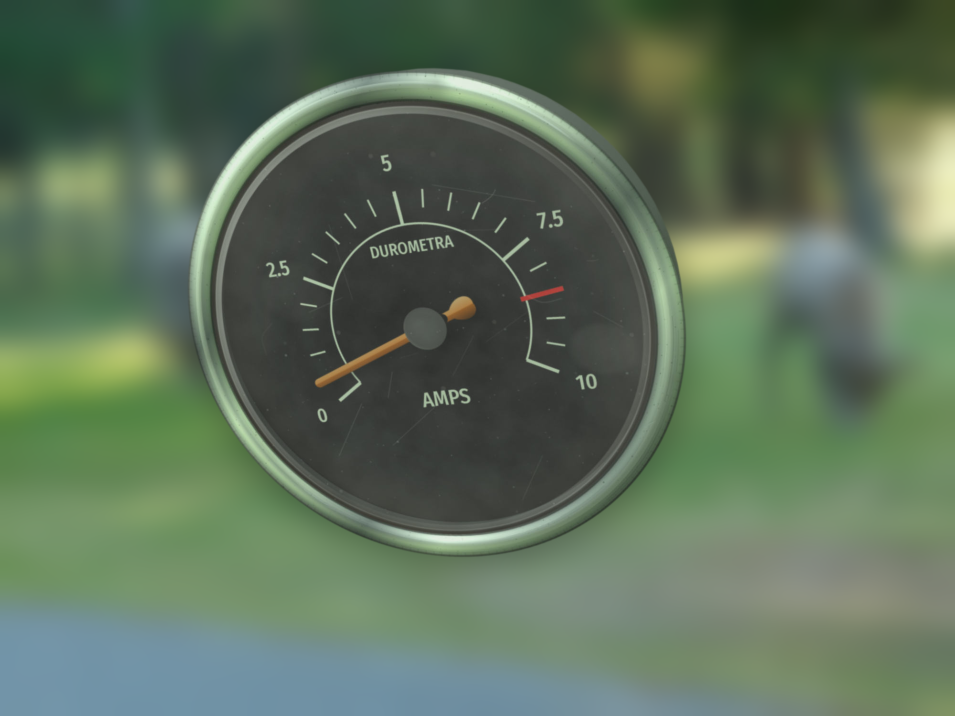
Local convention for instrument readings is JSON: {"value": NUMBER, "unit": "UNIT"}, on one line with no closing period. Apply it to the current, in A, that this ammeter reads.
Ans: {"value": 0.5, "unit": "A"}
